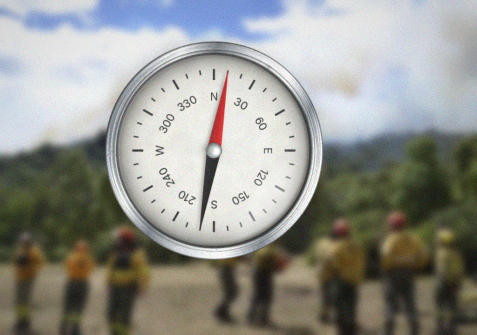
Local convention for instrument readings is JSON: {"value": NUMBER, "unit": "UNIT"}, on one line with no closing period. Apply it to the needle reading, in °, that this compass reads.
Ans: {"value": 10, "unit": "°"}
